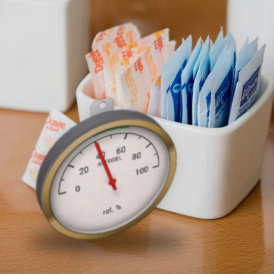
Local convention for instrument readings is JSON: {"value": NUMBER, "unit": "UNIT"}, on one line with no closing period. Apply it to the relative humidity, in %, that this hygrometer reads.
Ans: {"value": 40, "unit": "%"}
